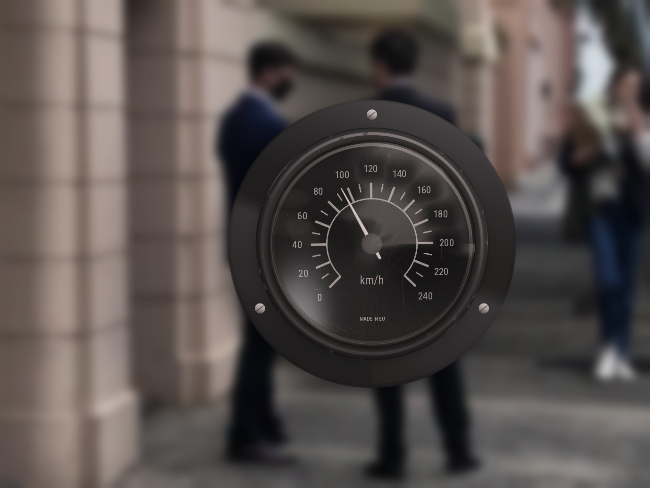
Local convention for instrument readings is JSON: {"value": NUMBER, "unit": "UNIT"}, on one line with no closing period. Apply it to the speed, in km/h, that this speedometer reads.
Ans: {"value": 95, "unit": "km/h"}
